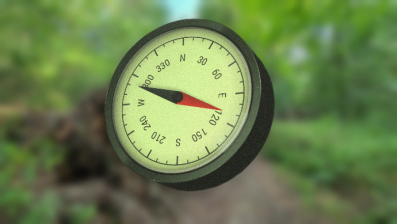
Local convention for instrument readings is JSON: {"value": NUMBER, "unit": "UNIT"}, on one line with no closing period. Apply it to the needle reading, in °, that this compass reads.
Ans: {"value": 110, "unit": "°"}
